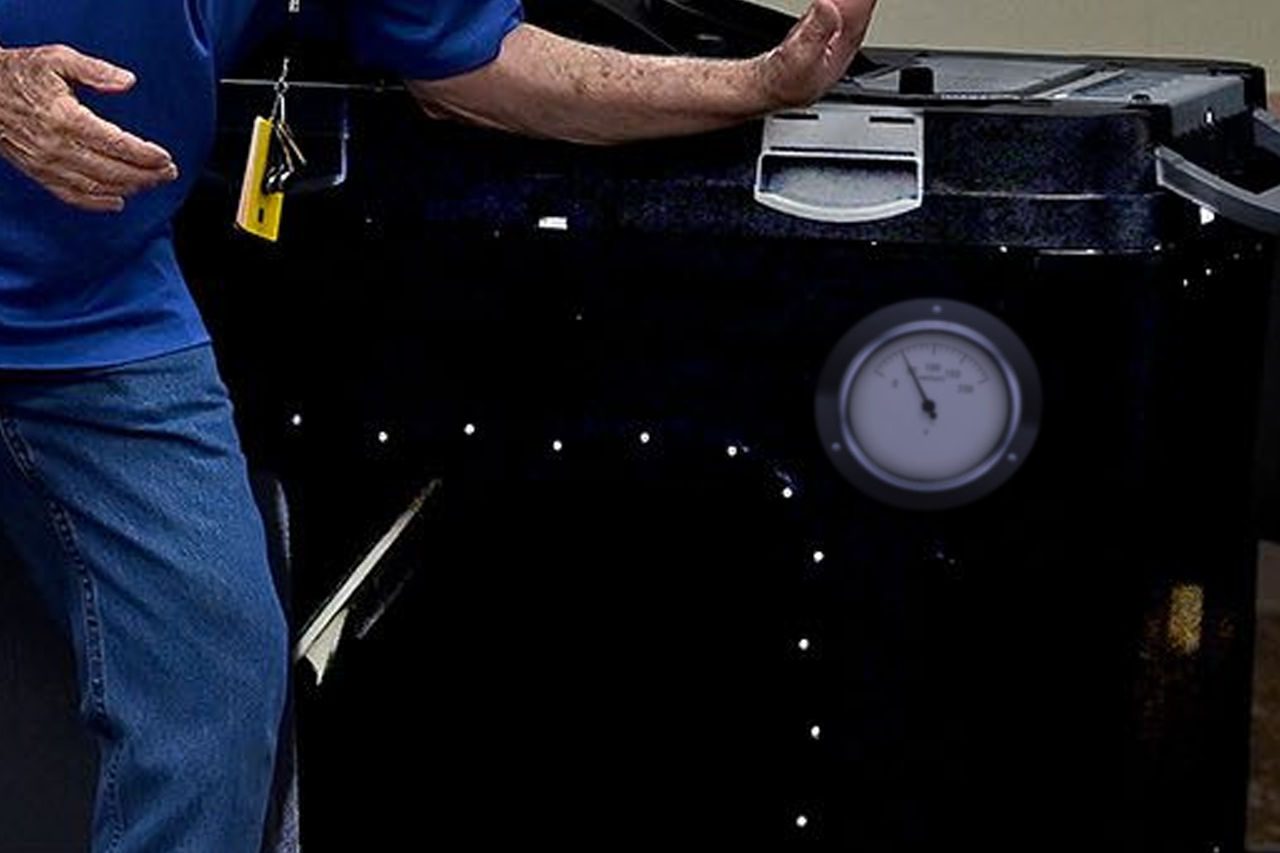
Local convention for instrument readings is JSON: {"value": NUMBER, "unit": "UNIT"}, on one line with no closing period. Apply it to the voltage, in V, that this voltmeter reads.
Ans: {"value": 50, "unit": "V"}
